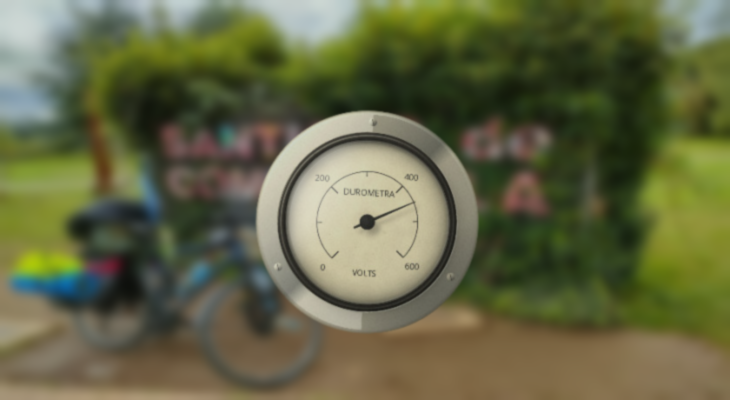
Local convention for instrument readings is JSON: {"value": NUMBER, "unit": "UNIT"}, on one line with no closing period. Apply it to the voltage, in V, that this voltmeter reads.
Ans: {"value": 450, "unit": "V"}
